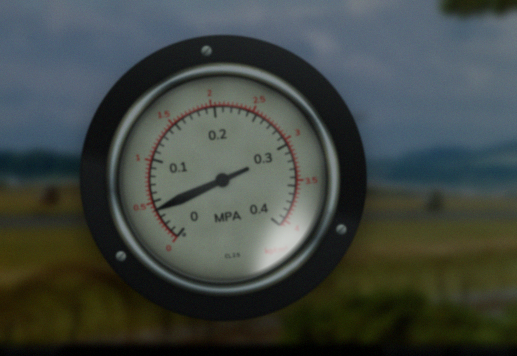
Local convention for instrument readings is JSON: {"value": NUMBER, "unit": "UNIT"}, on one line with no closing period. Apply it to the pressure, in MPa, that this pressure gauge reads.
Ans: {"value": 0.04, "unit": "MPa"}
